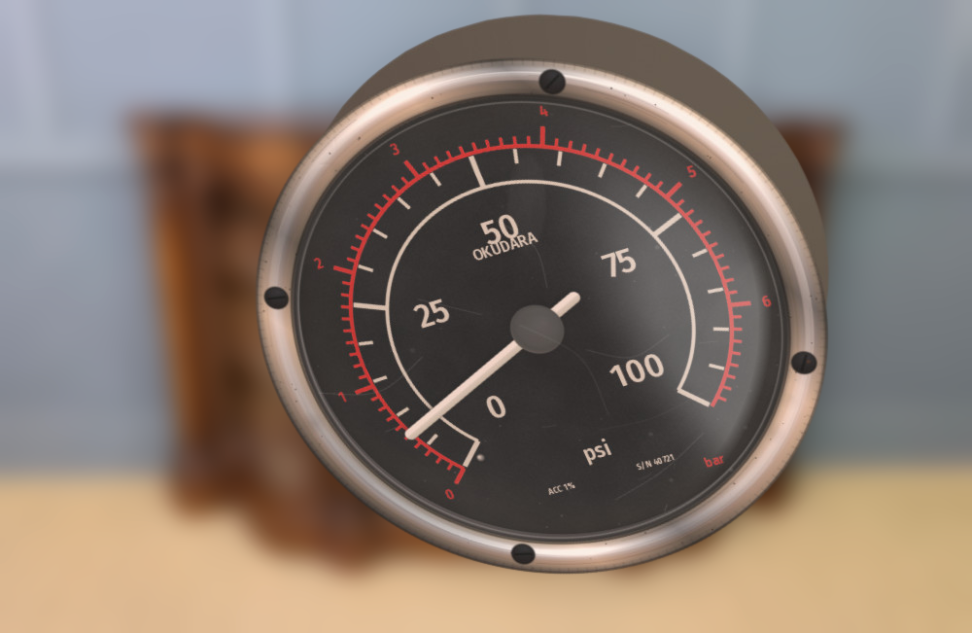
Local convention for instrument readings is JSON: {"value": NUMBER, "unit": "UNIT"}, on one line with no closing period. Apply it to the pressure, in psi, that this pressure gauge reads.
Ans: {"value": 7.5, "unit": "psi"}
